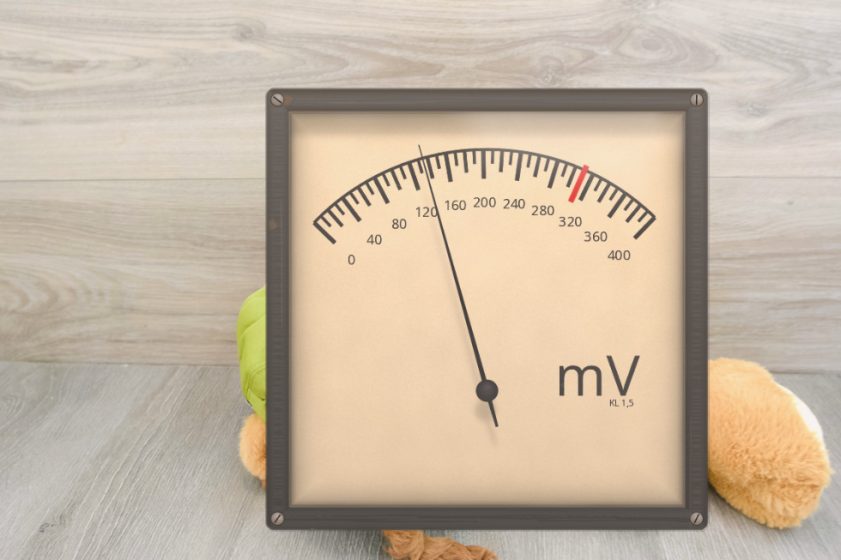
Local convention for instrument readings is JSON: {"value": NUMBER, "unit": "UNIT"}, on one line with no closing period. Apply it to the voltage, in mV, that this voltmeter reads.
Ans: {"value": 135, "unit": "mV"}
